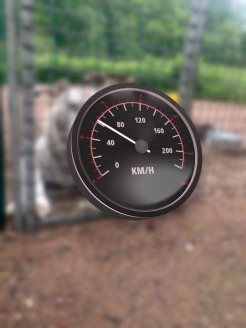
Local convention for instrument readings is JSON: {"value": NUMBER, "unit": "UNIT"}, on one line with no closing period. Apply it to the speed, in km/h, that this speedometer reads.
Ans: {"value": 60, "unit": "km/h"}
